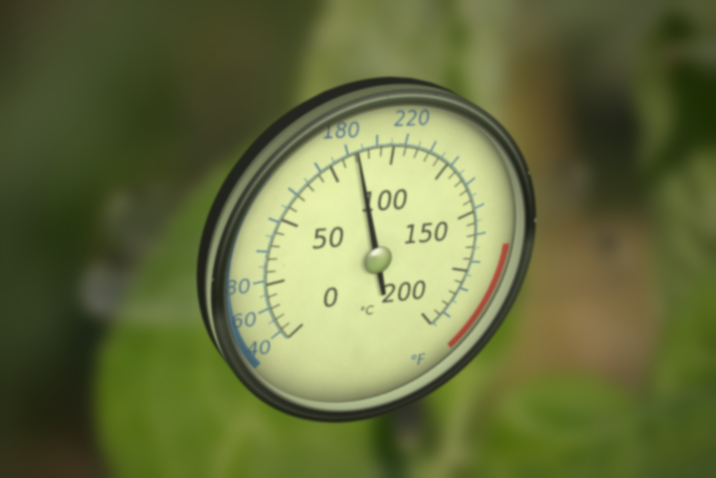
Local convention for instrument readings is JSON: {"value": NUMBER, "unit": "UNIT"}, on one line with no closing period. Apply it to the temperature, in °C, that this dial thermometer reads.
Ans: {"value": 85, "unit": "°C"}
